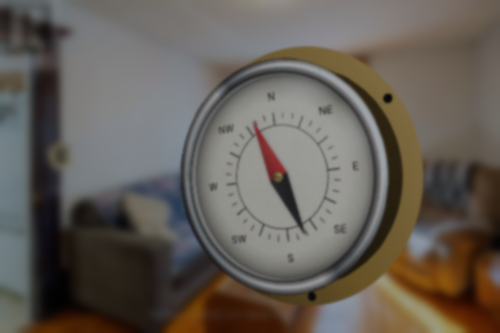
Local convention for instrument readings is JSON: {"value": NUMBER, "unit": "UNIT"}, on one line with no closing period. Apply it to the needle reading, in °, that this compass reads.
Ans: {"value": 340, "unit": "°"}
